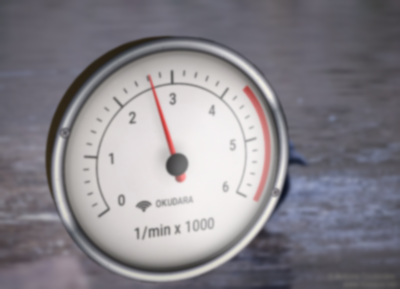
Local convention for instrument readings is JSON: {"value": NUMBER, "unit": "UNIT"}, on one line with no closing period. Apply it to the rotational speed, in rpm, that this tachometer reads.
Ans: {"value": 2600, "unit": "rpm"}
